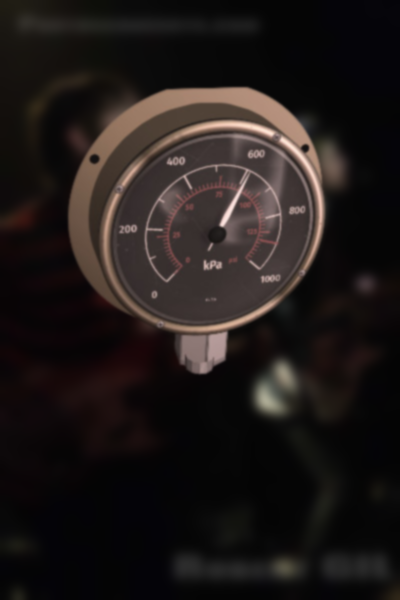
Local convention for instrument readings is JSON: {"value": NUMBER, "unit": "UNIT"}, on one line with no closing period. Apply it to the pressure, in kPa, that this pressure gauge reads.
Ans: {"value": 600, "unit": "kPa"}
